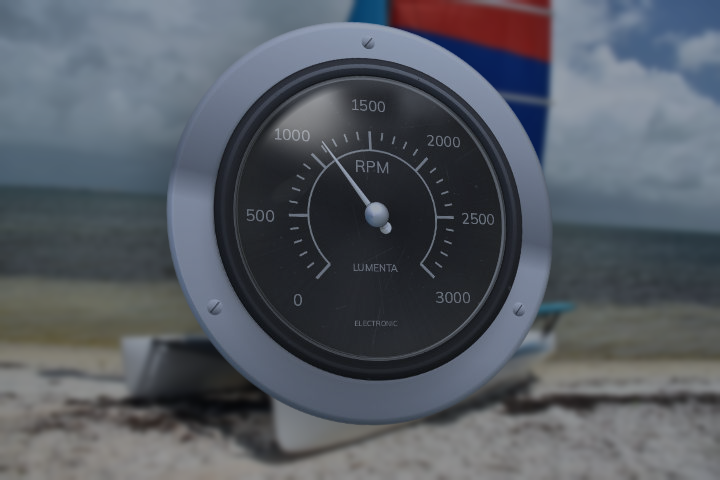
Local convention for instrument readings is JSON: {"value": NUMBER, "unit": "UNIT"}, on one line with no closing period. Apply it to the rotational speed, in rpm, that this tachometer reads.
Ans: {"value": 1100, "unit": "rpm"}
